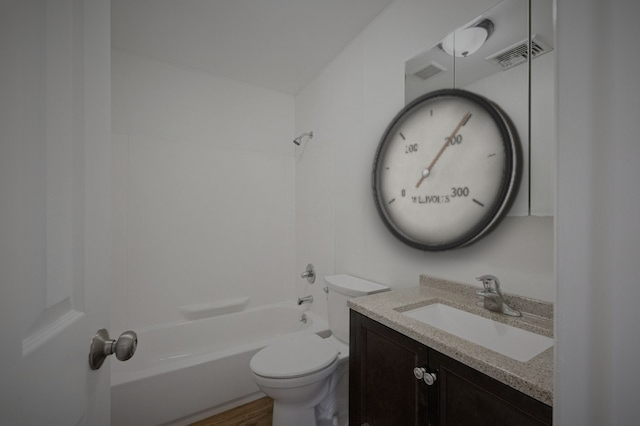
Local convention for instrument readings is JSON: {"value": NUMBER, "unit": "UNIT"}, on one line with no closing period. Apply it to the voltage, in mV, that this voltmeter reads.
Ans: {"value": 200, "unit": "mV"}
